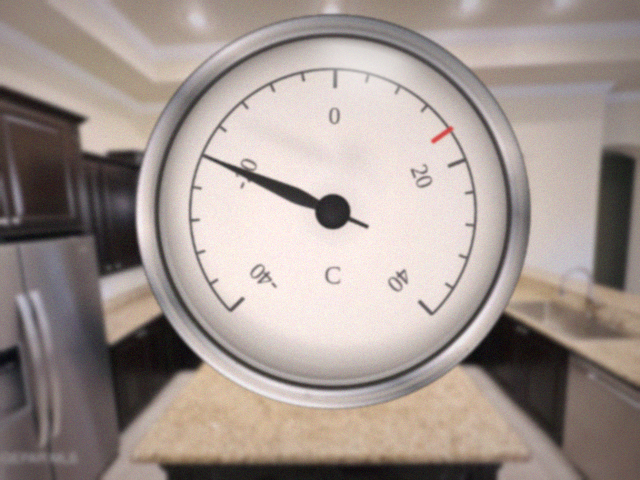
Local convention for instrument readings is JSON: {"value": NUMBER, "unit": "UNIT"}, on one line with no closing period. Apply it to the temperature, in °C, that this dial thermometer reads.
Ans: {"value": -20, "unit": "°C"}
